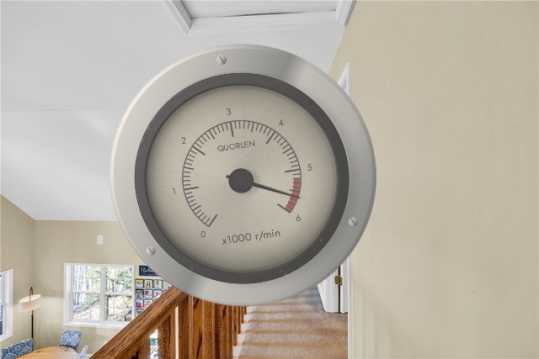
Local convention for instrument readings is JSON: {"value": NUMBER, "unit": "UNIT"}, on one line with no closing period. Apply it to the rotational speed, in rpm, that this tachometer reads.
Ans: {"value": 5600, "unit": "rpm"}
